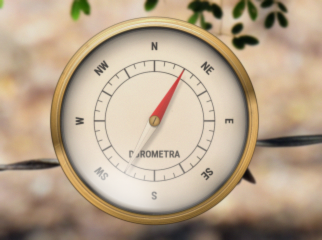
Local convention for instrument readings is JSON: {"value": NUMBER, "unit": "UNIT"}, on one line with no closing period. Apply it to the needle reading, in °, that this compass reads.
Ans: {"value": 30, "unit": "°"}
